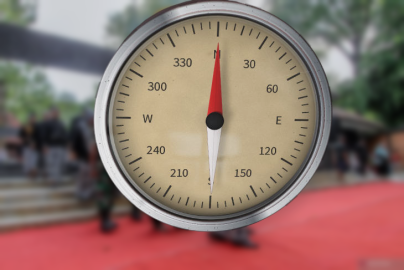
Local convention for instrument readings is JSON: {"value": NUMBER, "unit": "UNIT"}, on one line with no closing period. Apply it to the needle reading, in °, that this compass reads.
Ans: {"value": 0, "unit": "°"}
